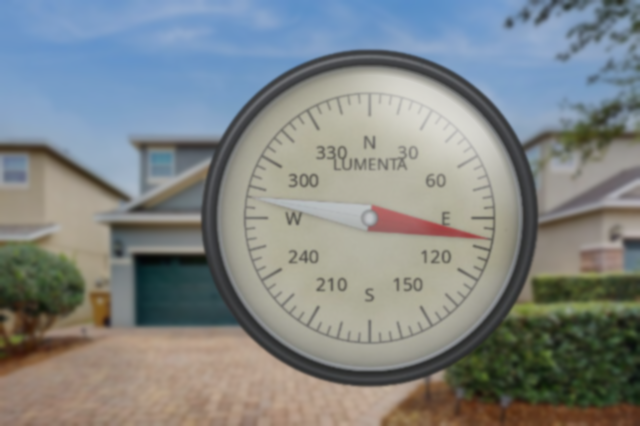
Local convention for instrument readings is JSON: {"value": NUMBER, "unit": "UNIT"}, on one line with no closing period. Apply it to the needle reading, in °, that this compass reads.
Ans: {"value": 100, "unit": "°"}
